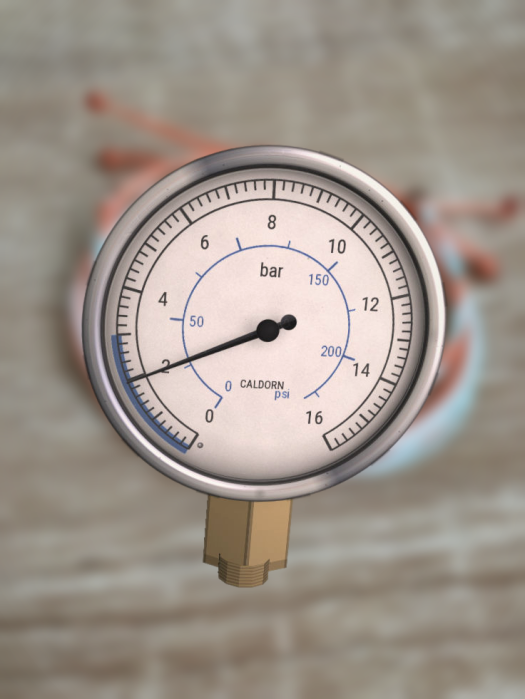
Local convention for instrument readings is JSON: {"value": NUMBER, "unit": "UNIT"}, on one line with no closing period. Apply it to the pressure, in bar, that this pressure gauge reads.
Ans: {"value": 2, "unit": "bar"}
